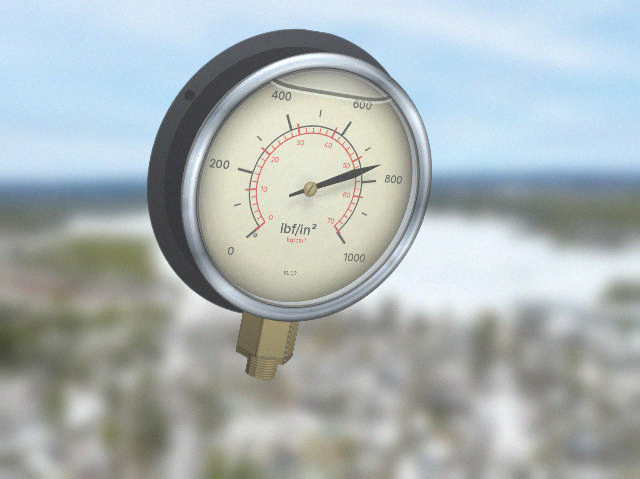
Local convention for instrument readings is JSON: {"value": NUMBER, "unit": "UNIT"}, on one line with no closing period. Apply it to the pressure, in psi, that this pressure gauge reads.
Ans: {"value": 750, "unit": "psi"}
